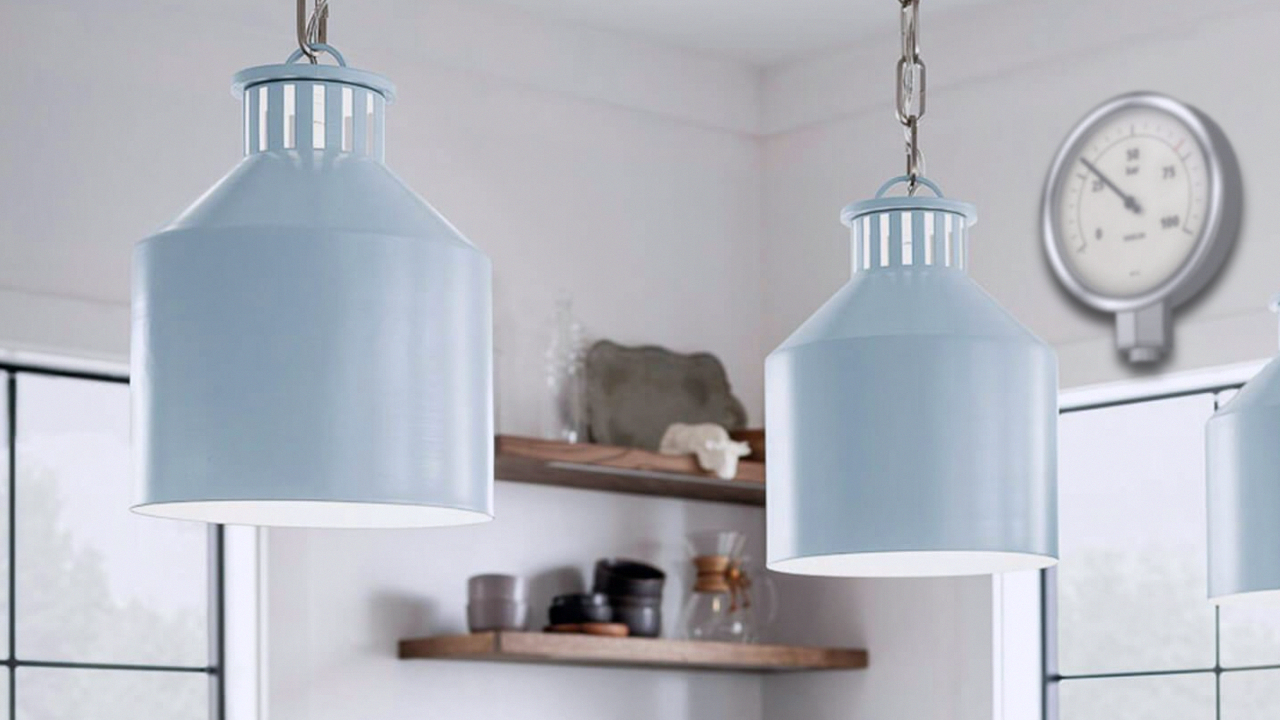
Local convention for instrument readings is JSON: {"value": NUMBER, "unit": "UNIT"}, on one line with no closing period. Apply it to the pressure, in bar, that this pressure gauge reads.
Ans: {"value": 30, "unit": "bar"}
